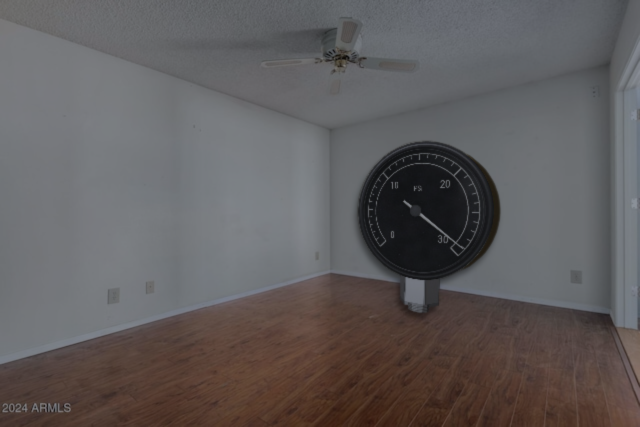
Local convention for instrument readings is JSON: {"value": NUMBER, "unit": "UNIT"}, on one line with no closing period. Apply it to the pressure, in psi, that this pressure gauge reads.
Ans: {"value": 29, "unit": "psi"}
